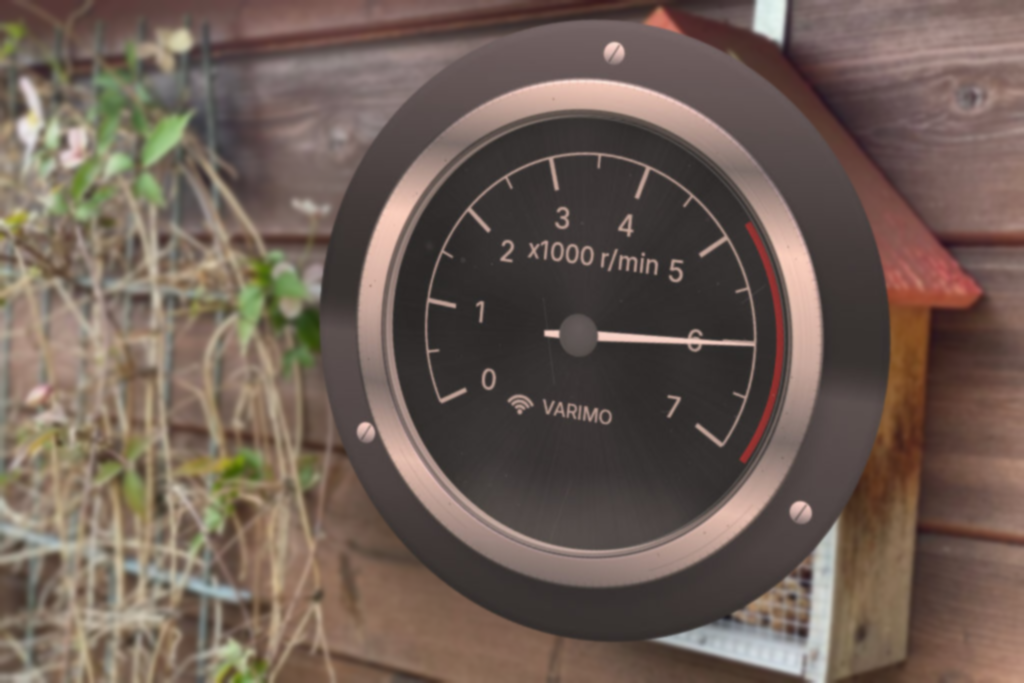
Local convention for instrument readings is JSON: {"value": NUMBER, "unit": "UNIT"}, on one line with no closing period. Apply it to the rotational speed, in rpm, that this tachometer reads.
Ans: {"value": 6000, "unit": "rpm"}
